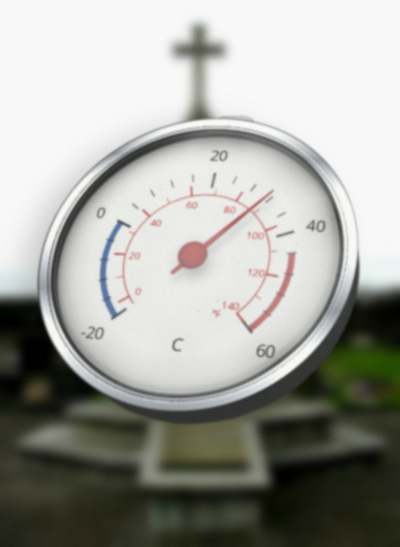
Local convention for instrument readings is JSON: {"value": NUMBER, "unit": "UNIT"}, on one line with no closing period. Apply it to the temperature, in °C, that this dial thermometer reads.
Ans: {"value": 32, "unit": "°C"}
